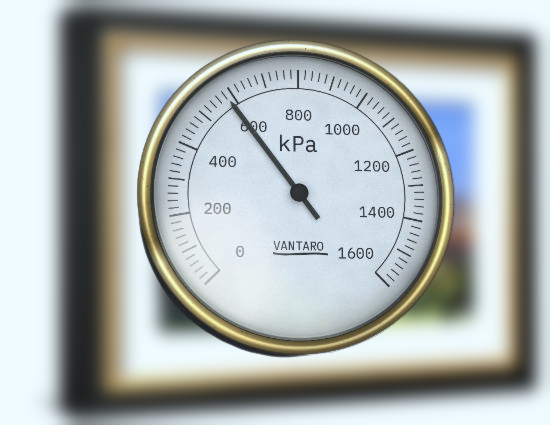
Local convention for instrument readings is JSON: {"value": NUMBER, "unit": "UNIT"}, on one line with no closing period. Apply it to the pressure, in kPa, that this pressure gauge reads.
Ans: {"value": 580, "unit": "kPa"}
